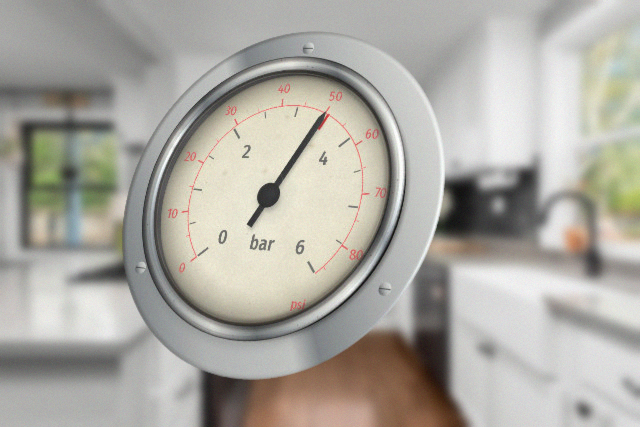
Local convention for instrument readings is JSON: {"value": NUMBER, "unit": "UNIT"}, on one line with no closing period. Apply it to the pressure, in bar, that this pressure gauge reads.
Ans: {"value": 3.5, "unit": "bar"}
